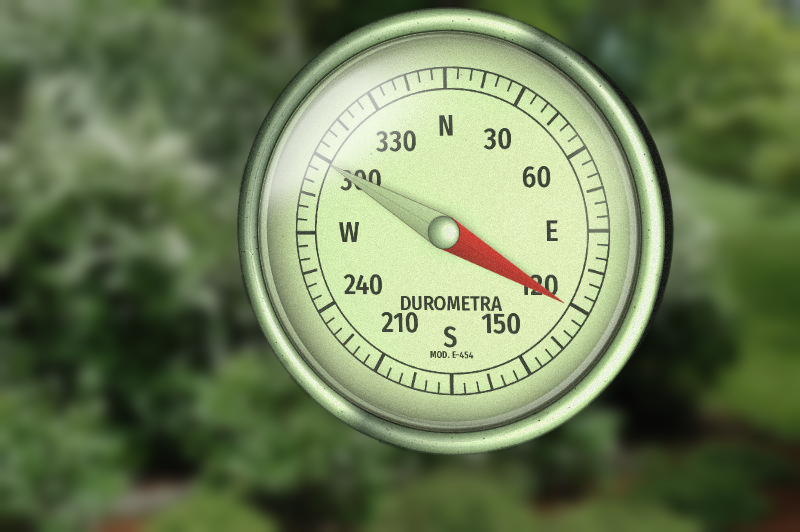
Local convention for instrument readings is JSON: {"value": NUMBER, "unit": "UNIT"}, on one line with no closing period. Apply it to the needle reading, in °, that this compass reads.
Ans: {"value": 120, "unit": "°"}
